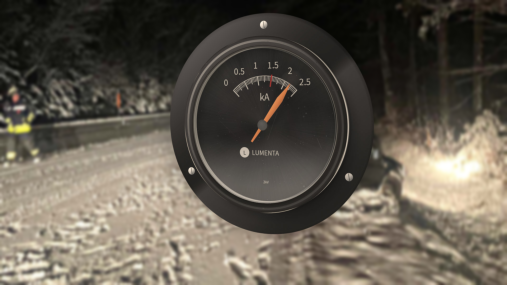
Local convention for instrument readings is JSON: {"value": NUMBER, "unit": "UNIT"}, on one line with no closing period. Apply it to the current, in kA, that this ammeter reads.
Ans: {"value": 2.25, "unit": "kA"}
